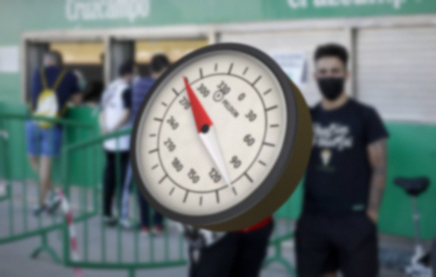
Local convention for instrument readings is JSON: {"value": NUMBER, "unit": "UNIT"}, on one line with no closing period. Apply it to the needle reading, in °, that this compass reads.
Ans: {"value": 285, "unit": "°"}
